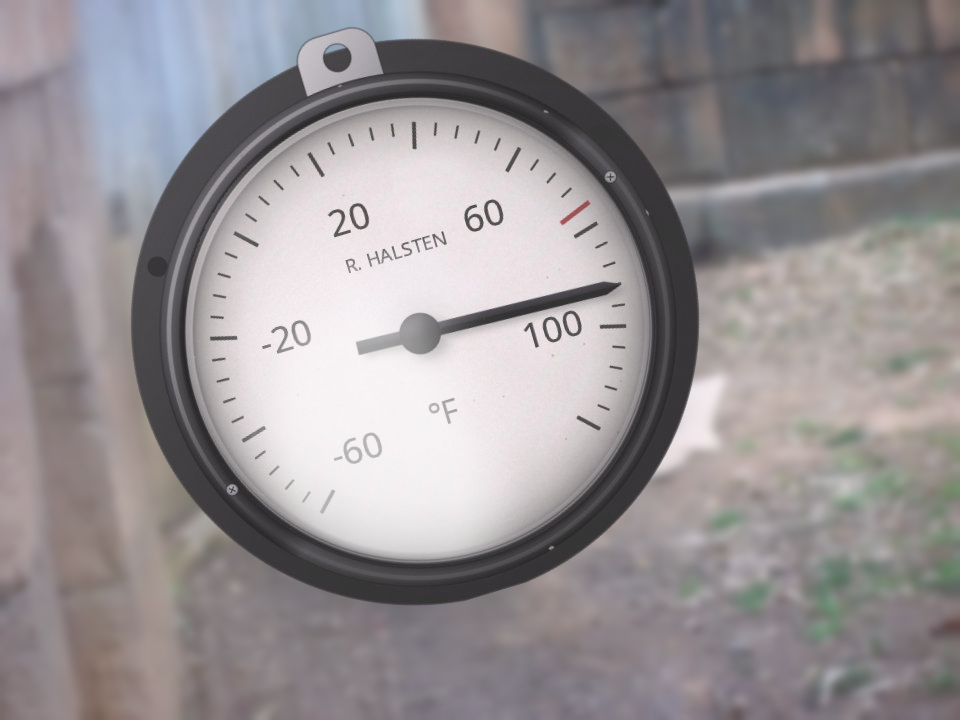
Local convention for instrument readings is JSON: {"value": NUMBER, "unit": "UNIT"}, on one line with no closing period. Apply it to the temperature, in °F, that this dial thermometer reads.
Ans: {"value": 92, "unit": "°F"}
